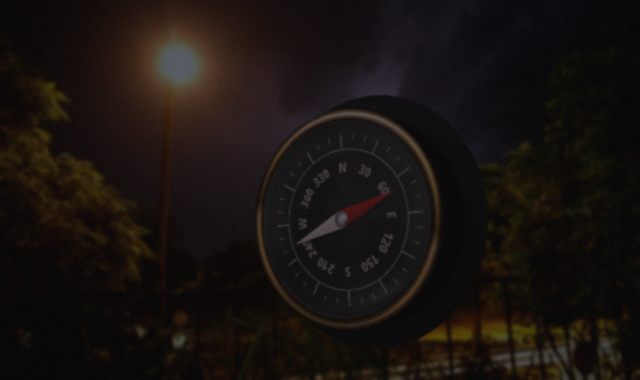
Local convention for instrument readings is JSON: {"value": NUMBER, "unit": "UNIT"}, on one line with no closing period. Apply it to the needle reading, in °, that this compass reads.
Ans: {"value": 70, "unit": "°"}
